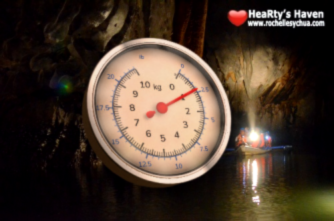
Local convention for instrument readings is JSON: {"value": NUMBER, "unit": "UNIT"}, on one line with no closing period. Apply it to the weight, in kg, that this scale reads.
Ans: {"value": 1, "unit": "kg"}
